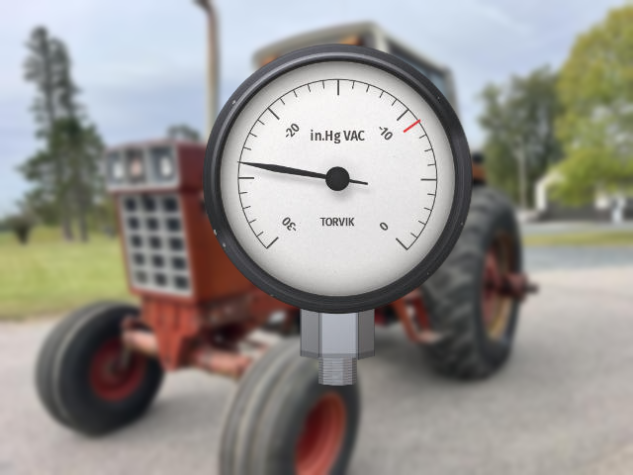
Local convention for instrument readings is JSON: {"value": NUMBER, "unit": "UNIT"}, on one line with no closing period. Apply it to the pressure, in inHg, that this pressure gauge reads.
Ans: {"value": -24, "unit": "inHg"}
